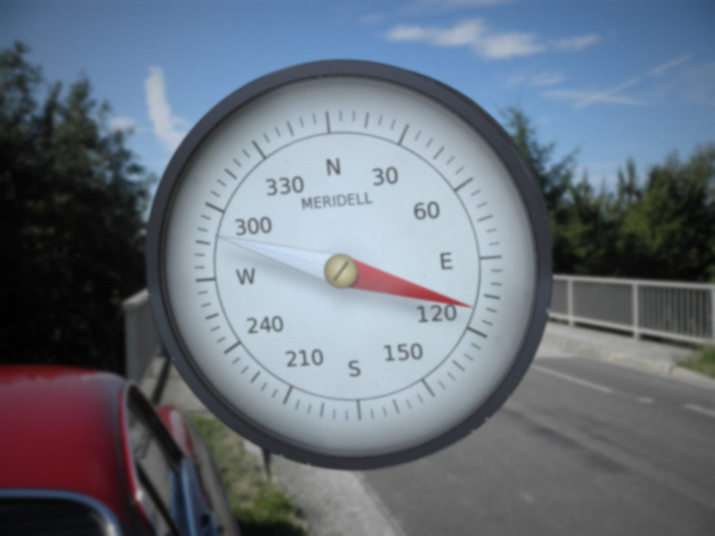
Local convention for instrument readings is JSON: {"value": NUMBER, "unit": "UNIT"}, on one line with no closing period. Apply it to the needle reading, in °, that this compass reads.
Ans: {"value": 110, "unit": "°"}
